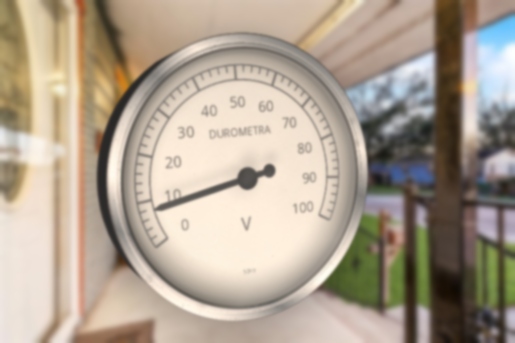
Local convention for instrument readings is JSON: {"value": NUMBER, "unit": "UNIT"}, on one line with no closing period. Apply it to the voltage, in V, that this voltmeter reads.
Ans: {"value": 8, "unit": "V"}
